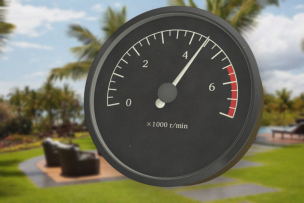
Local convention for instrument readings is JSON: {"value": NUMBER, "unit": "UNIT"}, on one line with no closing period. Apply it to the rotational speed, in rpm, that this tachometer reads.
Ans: {"value": 4500, "unit": "rpm"}
